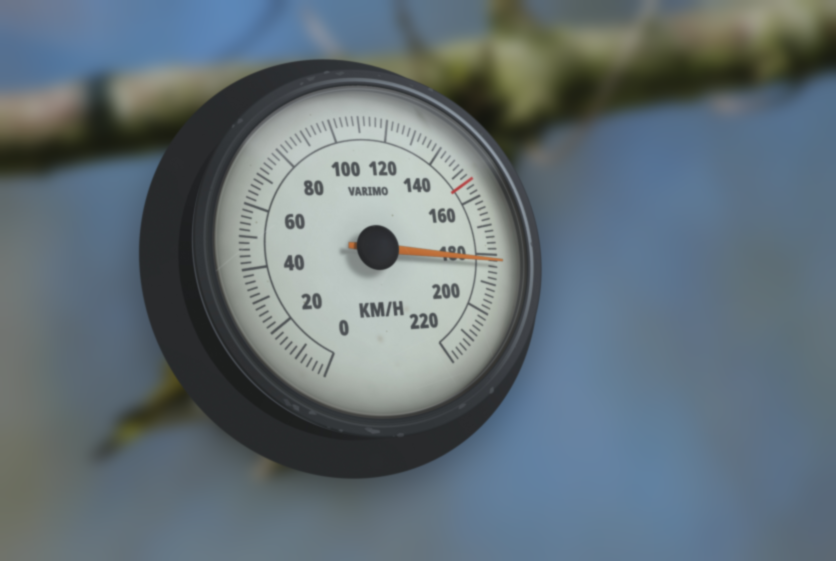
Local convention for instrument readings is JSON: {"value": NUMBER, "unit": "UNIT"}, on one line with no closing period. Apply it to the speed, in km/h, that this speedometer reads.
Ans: {"value": 182, "unit": "km/h"}
